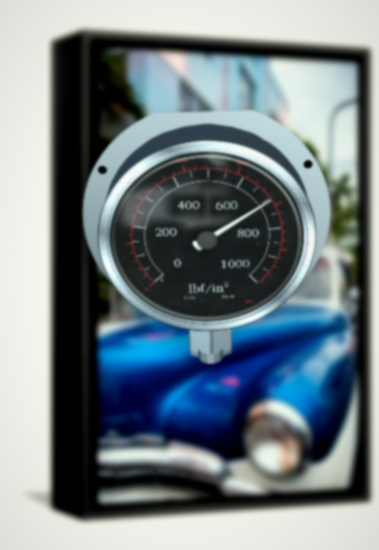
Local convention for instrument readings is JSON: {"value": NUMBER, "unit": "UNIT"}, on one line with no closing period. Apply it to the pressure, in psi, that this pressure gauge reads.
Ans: {"value": 700, "unit": "psi"}
